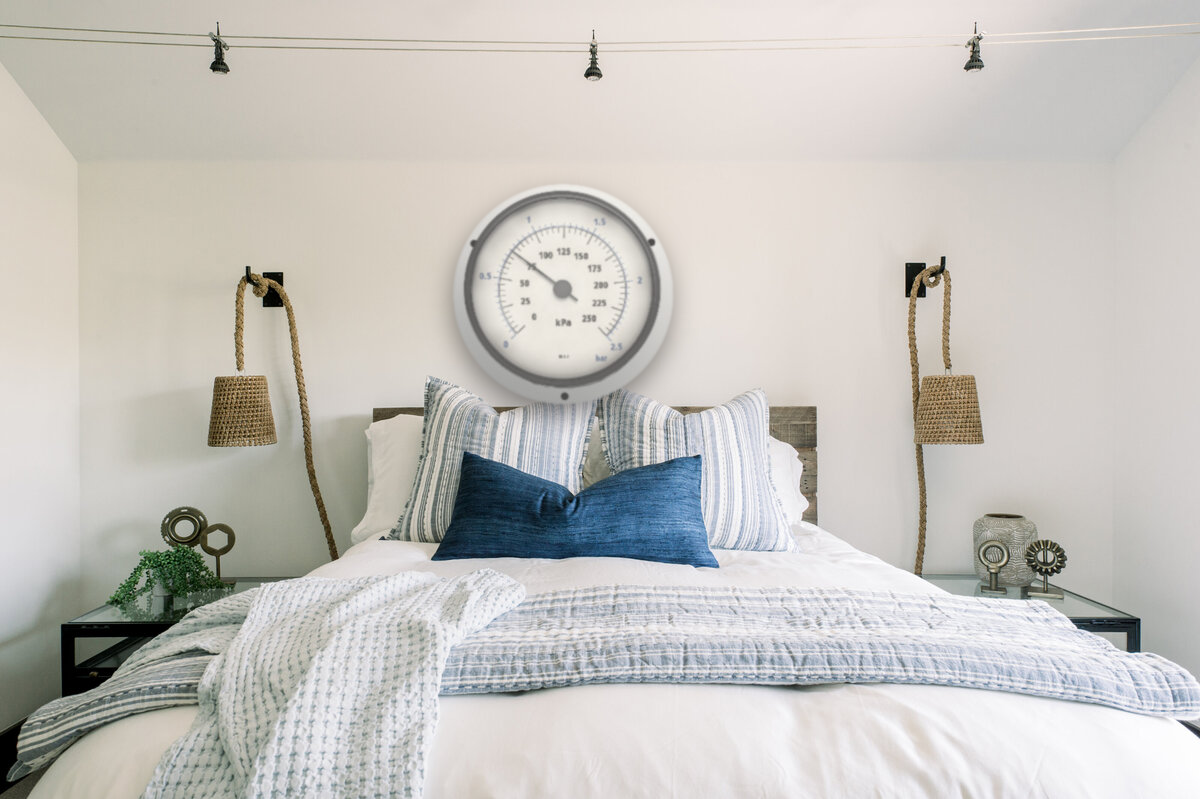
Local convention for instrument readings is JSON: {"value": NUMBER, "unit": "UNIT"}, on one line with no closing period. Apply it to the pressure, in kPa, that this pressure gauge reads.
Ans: {"value": 75, "unit": "kPa"}
